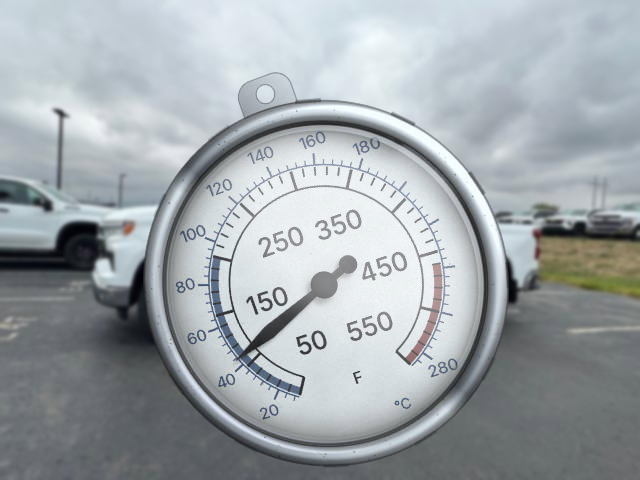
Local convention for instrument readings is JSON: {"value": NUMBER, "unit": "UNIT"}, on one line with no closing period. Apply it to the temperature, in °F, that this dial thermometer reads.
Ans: {"value": 110, "unit": "°F"}
